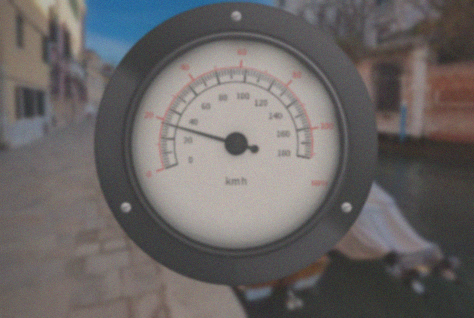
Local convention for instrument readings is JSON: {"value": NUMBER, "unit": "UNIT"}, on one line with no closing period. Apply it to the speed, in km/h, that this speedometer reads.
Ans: {"value": 30, "unit": "km/h"}
